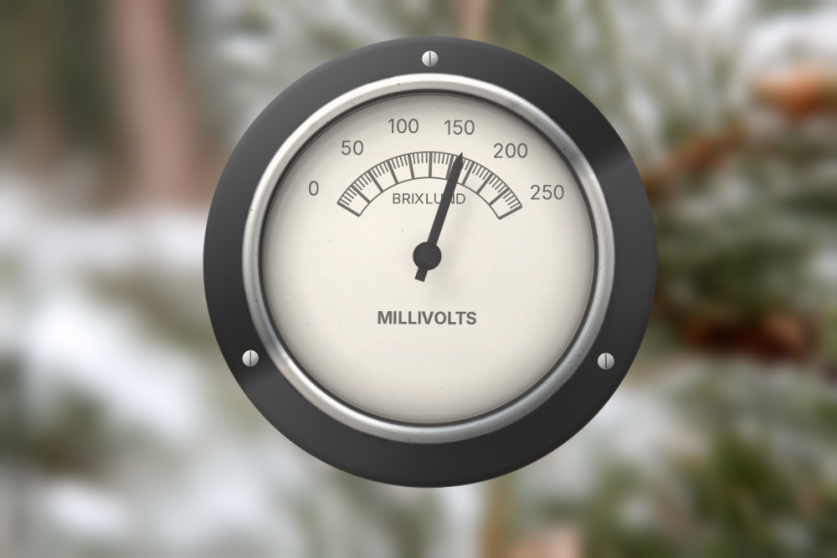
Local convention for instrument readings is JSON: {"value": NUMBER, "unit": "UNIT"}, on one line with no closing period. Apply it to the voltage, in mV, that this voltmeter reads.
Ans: {"value": 160, "unit": "mV"}
